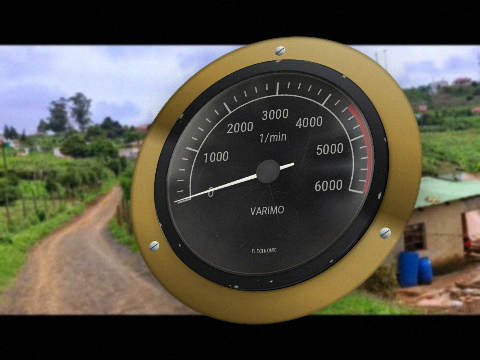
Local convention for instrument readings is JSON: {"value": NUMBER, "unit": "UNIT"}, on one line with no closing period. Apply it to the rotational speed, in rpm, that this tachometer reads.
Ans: {"value": 0, "unit": "rpm"}
